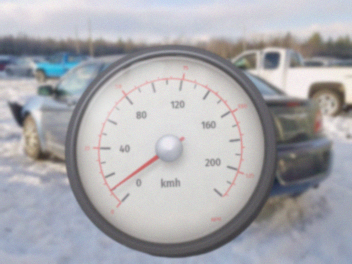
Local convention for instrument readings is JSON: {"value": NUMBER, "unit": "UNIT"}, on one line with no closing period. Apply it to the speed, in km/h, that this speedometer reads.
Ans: {"value": 10, "unit": "km/h"}
